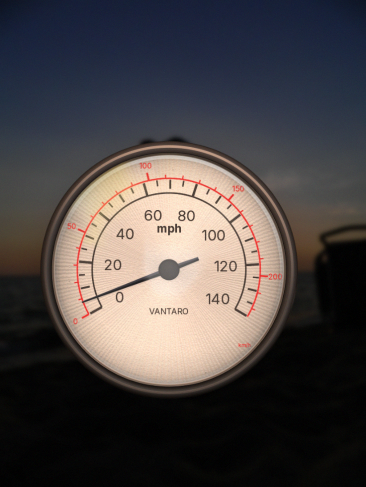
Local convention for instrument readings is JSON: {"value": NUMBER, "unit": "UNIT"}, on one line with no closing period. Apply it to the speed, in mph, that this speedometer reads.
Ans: {"value": 5, "unit": "mph"}
